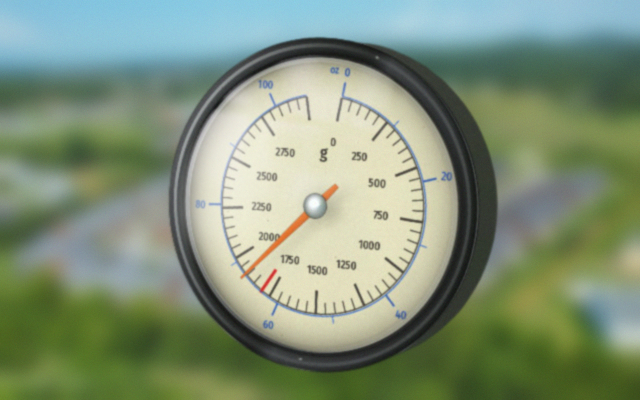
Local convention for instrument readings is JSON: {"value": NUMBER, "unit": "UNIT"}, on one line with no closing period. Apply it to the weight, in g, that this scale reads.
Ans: {"value": 1900, "unit": "g"}
